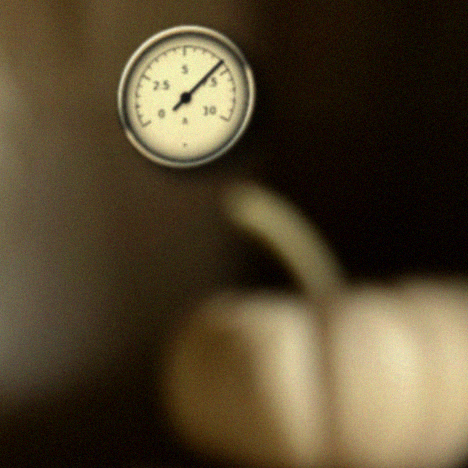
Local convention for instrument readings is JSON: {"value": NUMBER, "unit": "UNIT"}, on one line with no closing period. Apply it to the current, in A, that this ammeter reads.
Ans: {"value": 7, "unit": "A"}
